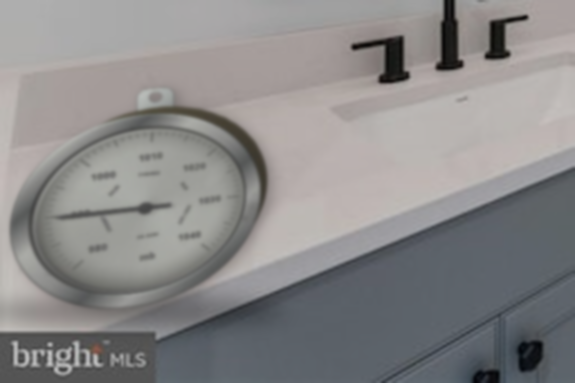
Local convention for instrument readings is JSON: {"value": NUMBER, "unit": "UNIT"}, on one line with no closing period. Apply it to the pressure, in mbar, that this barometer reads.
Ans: {"value": 990, "unit": "mbar"}
